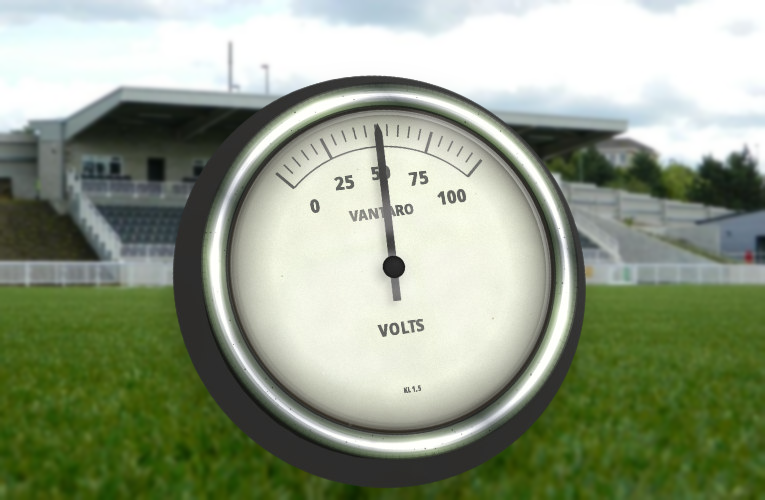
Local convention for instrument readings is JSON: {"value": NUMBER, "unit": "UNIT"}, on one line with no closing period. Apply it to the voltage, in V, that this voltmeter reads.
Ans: {"value": 50, "unit": "V"}
